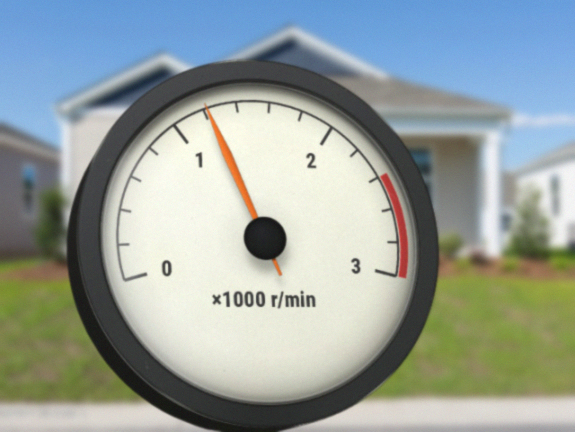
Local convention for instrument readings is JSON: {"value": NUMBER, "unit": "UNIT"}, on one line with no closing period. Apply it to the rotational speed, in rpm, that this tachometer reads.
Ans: {"value": 1200, "unit": "rpm"}
